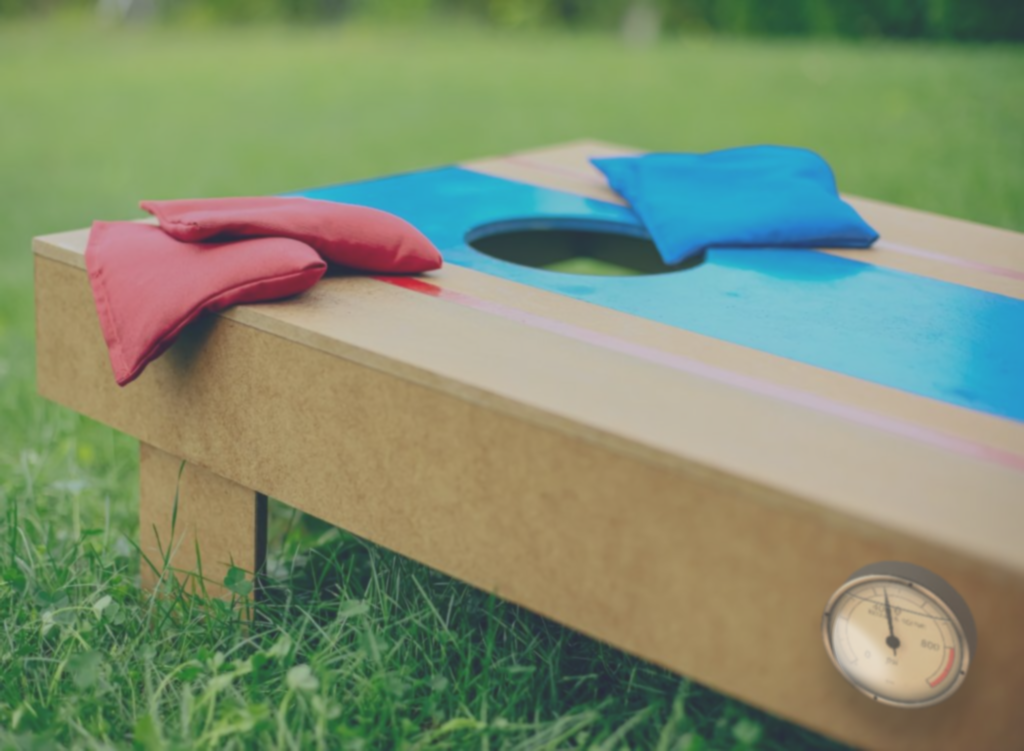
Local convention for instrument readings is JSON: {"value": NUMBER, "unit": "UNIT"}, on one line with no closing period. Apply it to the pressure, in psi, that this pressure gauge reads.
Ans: {"value": 450, "unit": "psi"}
